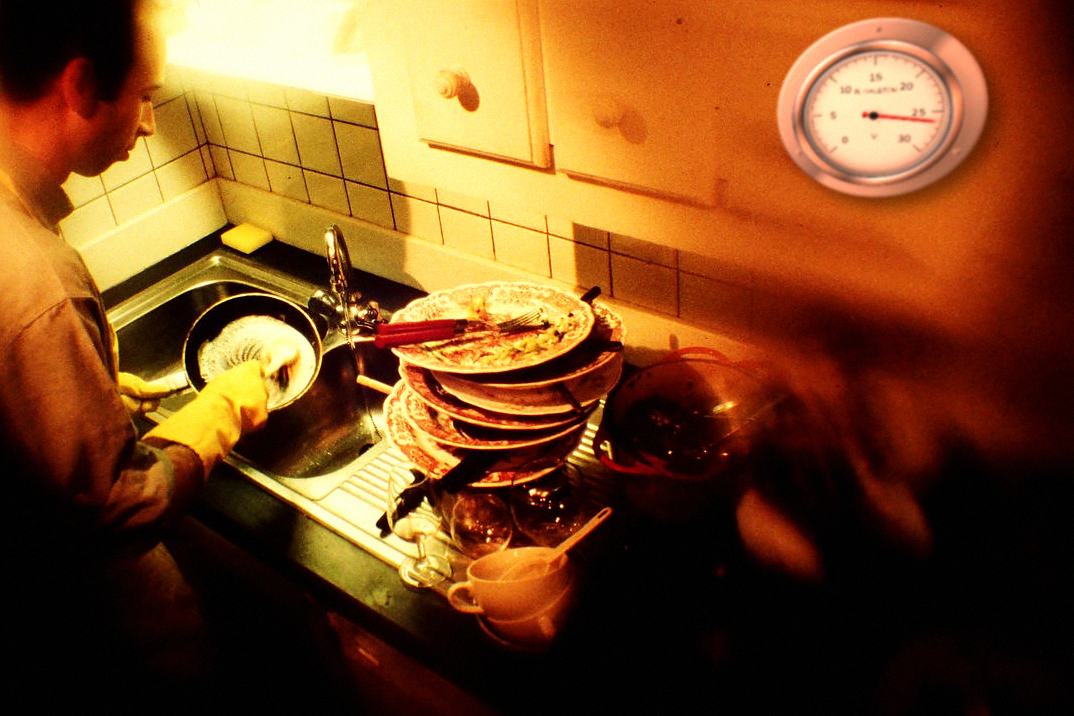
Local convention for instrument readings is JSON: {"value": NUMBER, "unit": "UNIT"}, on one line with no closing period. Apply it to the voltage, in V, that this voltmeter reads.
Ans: {"value": 26, "unit": "V"}
